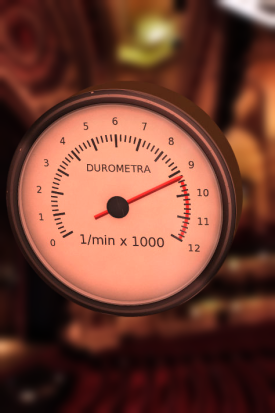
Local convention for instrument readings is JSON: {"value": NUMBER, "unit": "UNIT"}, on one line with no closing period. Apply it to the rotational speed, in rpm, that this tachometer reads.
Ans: {"value": 9200, "unit": "rpm"}
